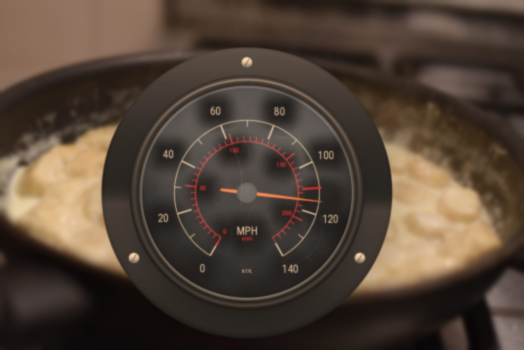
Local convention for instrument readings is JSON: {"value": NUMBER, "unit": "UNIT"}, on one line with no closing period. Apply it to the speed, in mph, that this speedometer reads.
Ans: {"value": 115, "unit": "mph"}
